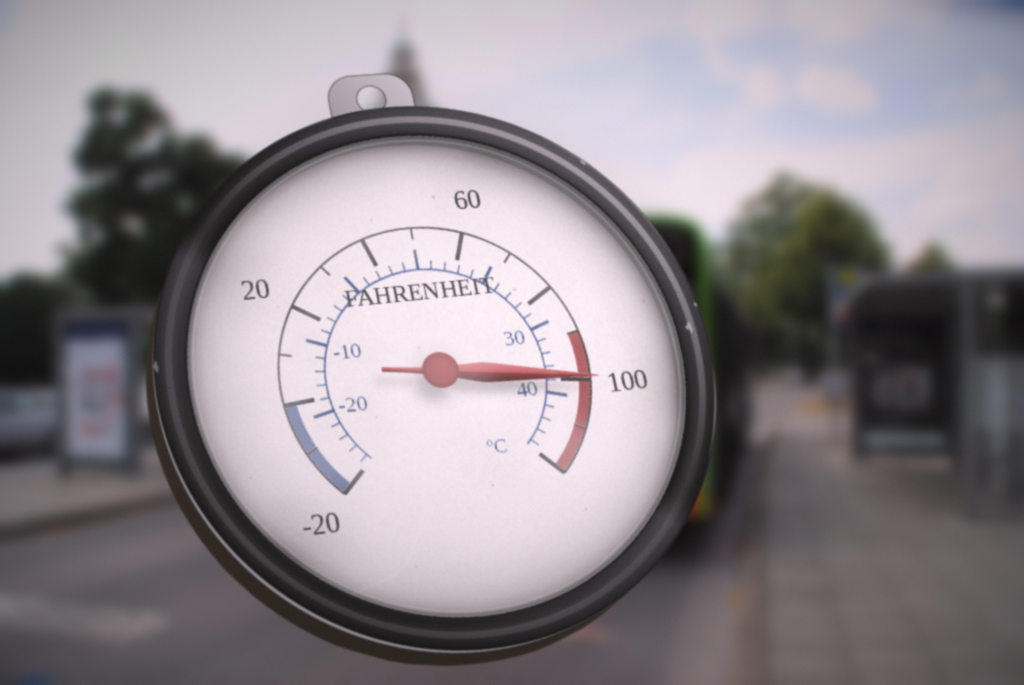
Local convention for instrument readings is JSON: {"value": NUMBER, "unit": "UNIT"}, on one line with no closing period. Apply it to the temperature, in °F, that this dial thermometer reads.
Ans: {"value": 100, "unit": "°F"}
